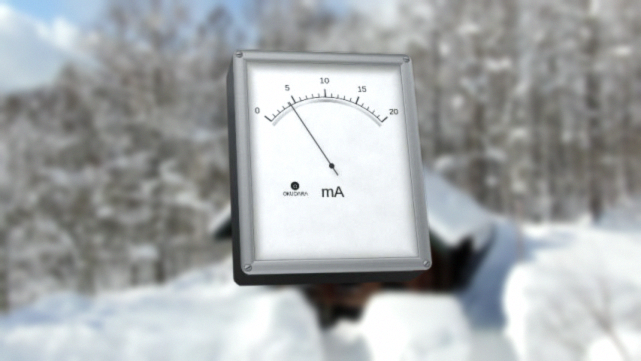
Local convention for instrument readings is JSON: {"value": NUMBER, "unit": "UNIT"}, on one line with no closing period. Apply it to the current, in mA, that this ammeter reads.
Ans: {"value": 4, "unit": "mA"}
